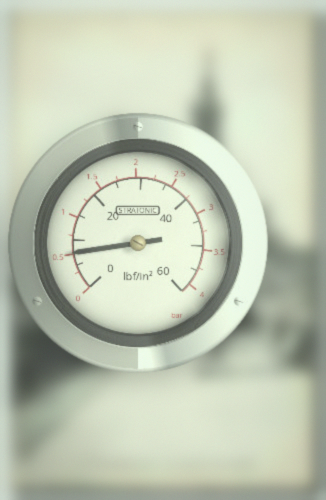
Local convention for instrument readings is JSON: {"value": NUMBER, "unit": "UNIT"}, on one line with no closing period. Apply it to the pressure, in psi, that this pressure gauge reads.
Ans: {"value": 7.5, "unit": "psi"}
